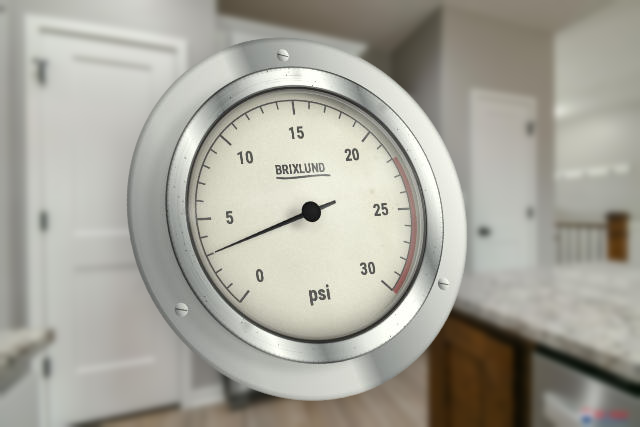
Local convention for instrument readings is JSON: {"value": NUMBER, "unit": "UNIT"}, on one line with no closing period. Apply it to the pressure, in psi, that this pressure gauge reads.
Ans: {"value": 3, "unit": "psi"}
